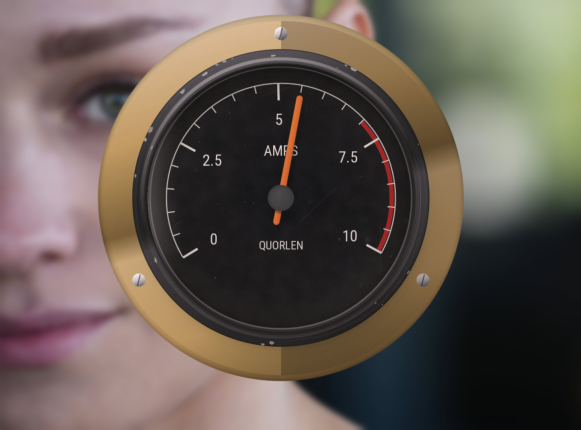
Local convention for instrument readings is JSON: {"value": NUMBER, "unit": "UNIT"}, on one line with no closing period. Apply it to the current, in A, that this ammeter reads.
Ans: {"value": 5.5, "unit": "A"}
